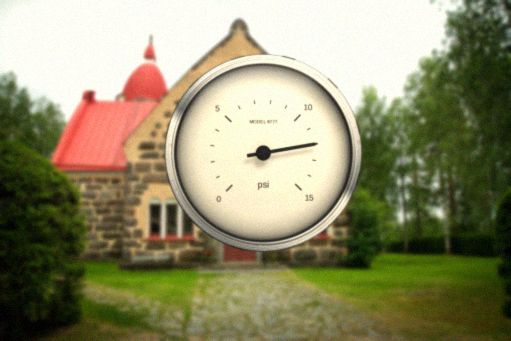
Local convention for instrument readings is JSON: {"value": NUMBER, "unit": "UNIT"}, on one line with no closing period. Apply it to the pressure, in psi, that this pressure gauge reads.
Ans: {"value": 12, "unit": "psi"}
